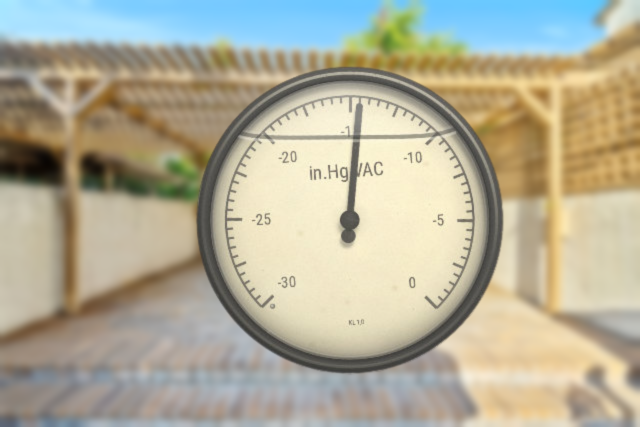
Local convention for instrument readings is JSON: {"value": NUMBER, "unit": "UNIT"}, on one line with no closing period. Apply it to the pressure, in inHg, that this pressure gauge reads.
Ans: {"value": -14.5, "unit": "inHg"}
